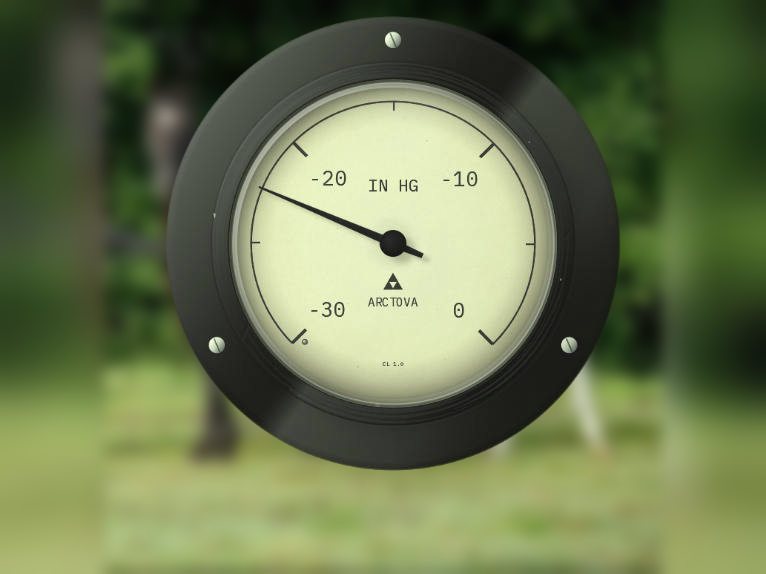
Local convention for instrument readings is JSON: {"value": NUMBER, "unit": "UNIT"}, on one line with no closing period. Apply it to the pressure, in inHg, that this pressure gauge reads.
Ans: {"value": -22.5, "unit": "inHg"}
